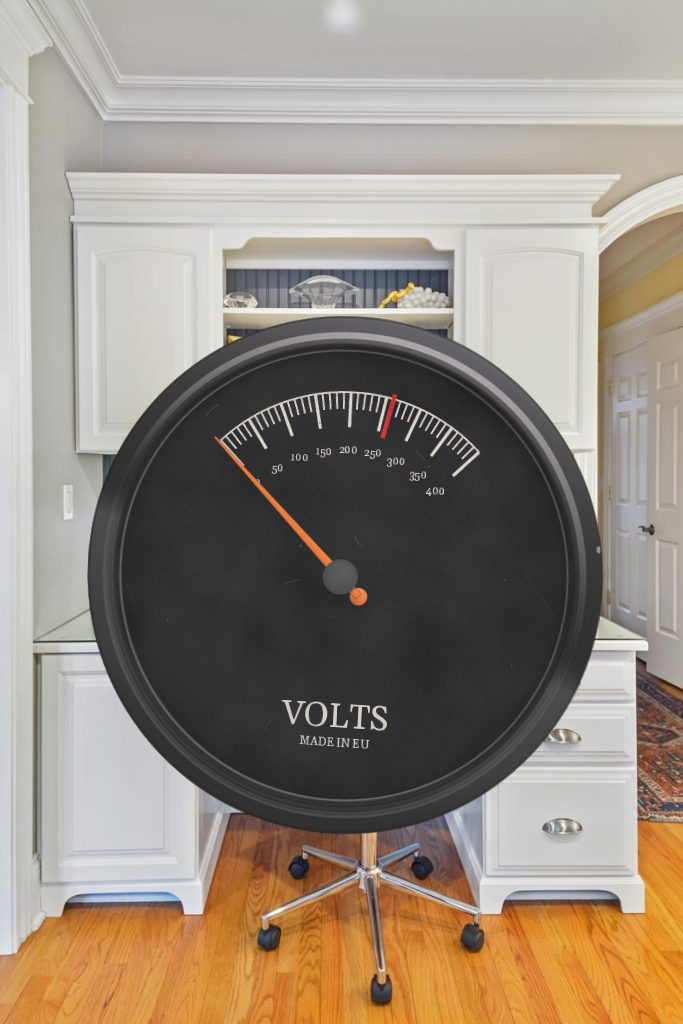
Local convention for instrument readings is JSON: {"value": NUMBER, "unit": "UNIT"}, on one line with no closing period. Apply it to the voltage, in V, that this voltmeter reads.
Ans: {"value": 0, "unit": "V"}
